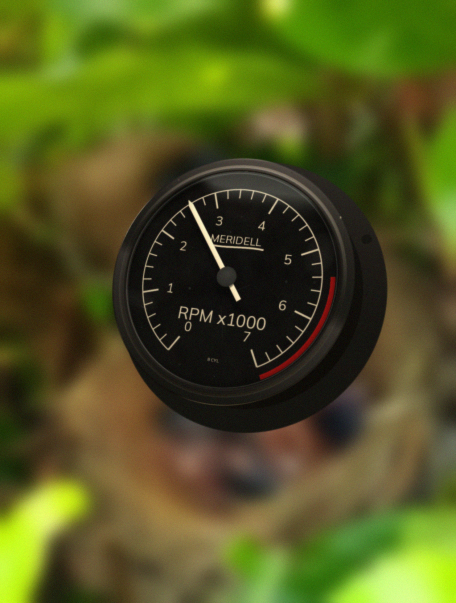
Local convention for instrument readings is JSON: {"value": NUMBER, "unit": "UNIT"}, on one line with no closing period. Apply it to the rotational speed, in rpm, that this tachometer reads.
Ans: {"value": 2600, "unit": "rpm"}
